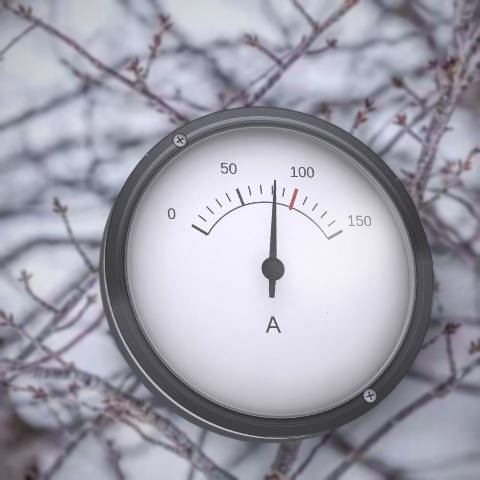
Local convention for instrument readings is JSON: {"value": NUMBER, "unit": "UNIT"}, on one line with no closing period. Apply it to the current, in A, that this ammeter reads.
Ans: {"value": 80, "unit": "A"}
